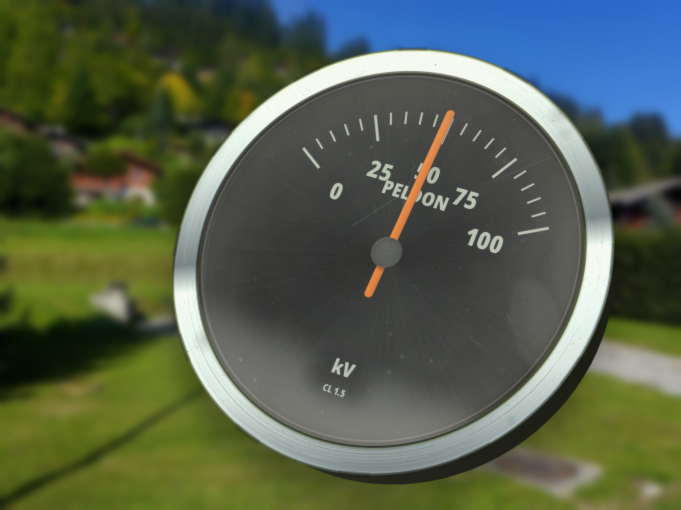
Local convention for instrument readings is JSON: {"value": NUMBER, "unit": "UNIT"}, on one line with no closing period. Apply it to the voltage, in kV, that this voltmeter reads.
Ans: {"value": 50, "unit": "kV"}
